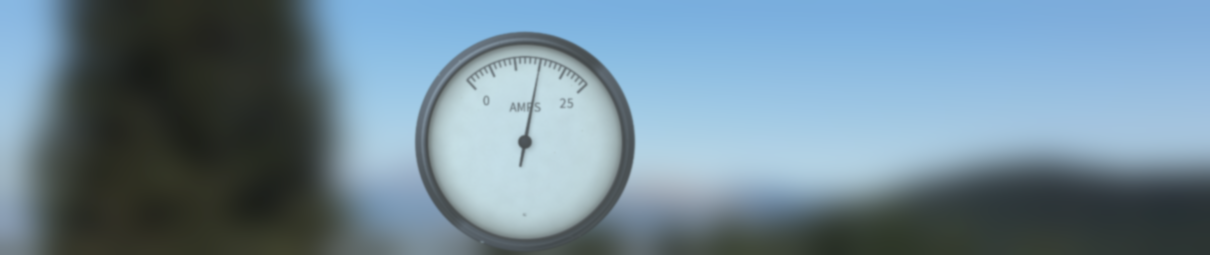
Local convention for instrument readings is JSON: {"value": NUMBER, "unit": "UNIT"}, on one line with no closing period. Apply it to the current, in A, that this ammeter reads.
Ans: {"value": 15, "unit": "A"}
